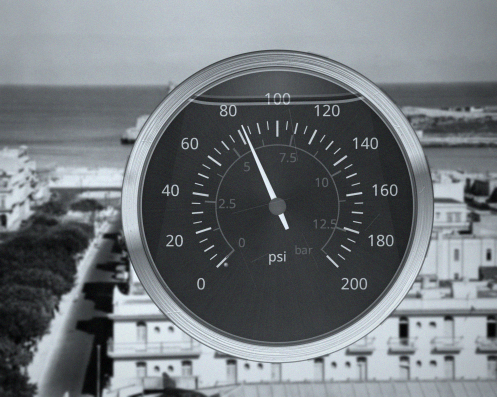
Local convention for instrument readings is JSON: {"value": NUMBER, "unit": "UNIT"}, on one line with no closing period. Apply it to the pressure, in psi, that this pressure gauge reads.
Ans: {"value": 82.5, "unit": "psi"}
